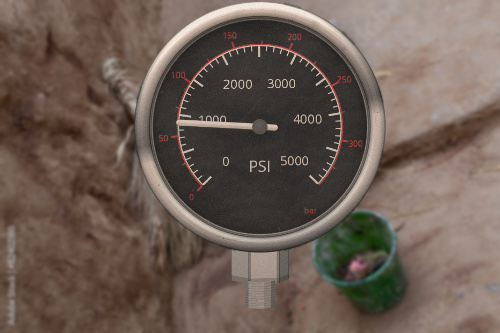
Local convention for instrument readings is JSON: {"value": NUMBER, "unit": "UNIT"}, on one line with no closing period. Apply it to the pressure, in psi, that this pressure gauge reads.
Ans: {"value": 900, "unit": "psi"}
